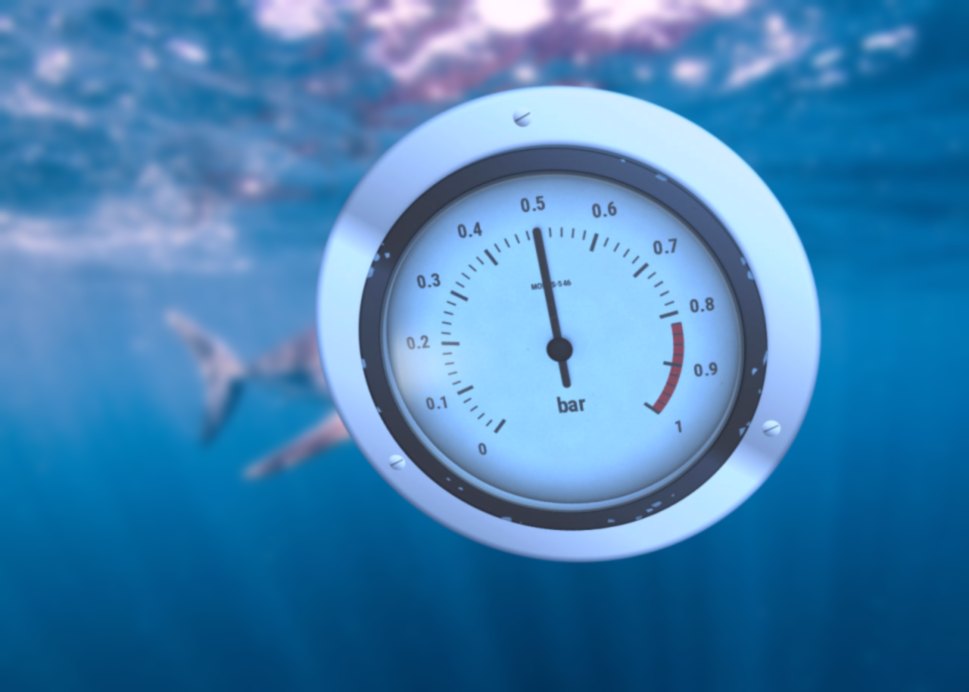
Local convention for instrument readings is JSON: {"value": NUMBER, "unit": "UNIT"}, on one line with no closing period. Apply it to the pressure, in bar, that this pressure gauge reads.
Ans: {"value": 0.5, "unit": "bar"}
